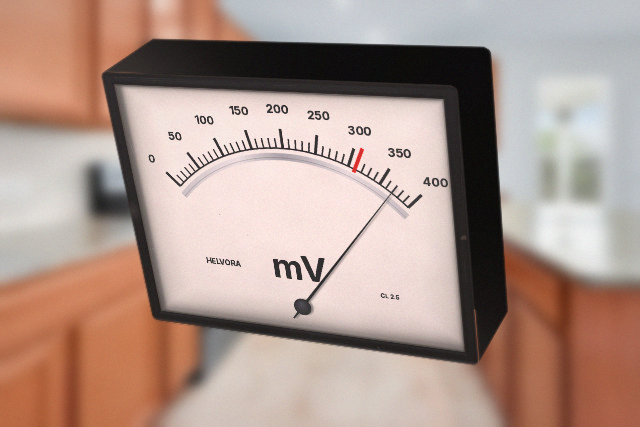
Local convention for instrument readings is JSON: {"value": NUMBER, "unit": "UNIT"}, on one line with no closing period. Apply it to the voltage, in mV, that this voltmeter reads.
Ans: {"value": 370, "unit": "mV"}
